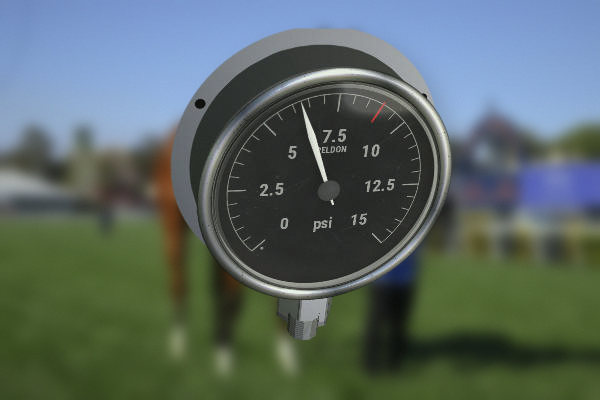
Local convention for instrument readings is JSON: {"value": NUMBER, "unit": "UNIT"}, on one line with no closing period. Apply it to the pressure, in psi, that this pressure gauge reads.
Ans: {"value": 6.25, "unit": "psi"}
